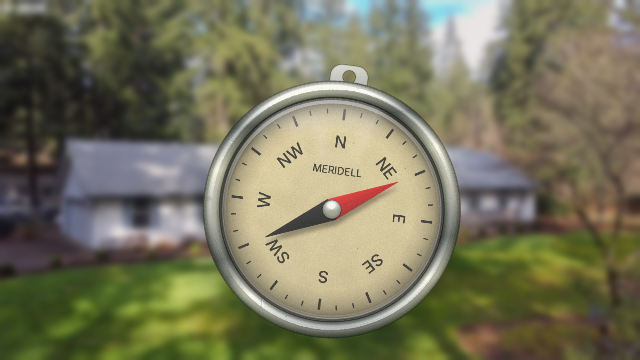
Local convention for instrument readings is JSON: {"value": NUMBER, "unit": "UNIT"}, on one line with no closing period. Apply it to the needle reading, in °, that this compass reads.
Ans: {"value": 60, "unit": "°"}
